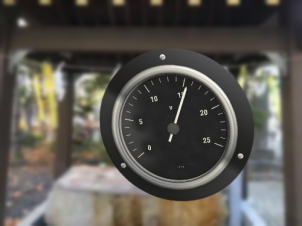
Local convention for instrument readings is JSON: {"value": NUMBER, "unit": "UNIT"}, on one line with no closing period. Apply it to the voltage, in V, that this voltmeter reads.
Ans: {"value": 15.5, "unit": "V"}
